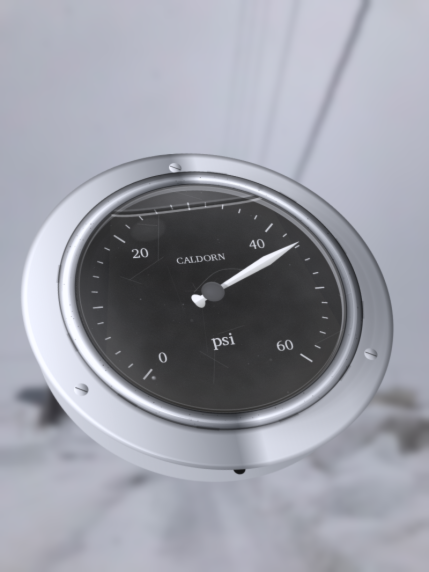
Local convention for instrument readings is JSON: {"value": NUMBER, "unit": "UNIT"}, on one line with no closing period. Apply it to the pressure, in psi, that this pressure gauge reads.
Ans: {"value": 44, "unit": "psi"}
